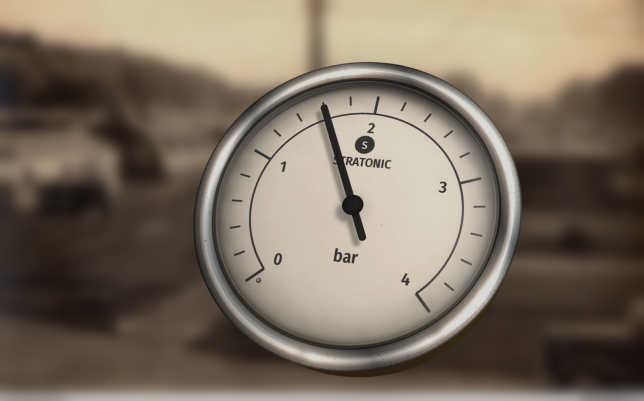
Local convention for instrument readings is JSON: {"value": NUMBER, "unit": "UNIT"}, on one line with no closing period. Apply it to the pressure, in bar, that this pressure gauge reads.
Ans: {"value": 1.6, "unit": "bar"}
